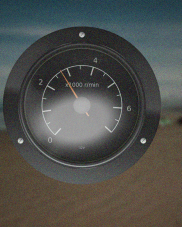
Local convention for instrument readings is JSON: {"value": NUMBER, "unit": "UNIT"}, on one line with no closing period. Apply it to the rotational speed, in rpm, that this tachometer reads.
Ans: {"value": 2750, "unit": "rpm"}
